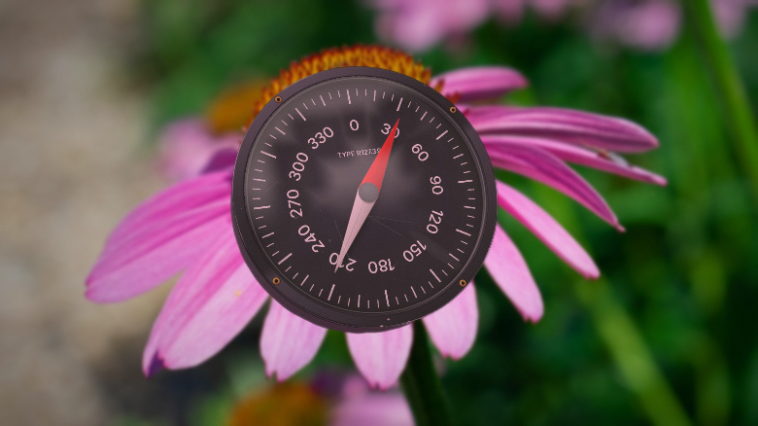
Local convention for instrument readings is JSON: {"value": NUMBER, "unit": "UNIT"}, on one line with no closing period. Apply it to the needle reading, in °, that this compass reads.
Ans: {"value": 32.5, "unit": "°"}
